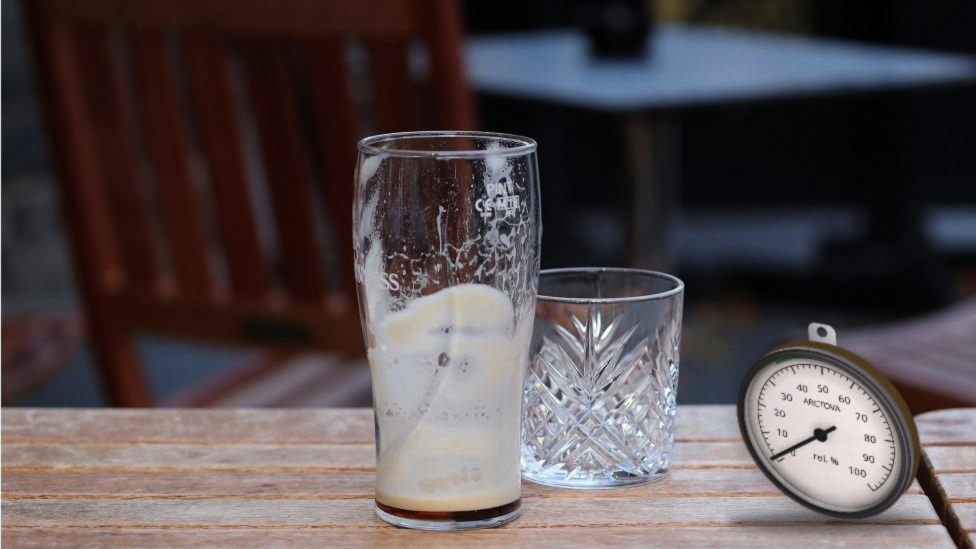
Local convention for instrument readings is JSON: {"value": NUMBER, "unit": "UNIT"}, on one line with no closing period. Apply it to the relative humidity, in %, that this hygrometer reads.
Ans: {"value": 2, "unit": "%"}
